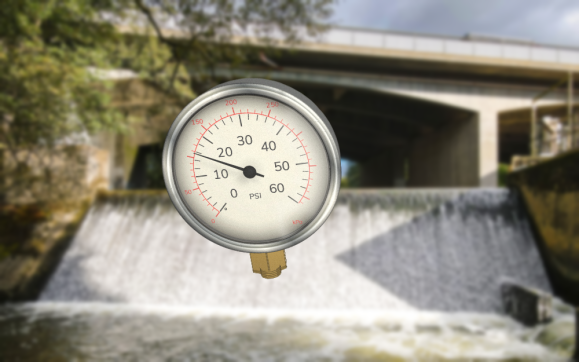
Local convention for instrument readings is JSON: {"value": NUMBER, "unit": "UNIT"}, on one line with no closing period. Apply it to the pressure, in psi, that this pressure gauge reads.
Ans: {"value": 16, "unit": "psi"}
